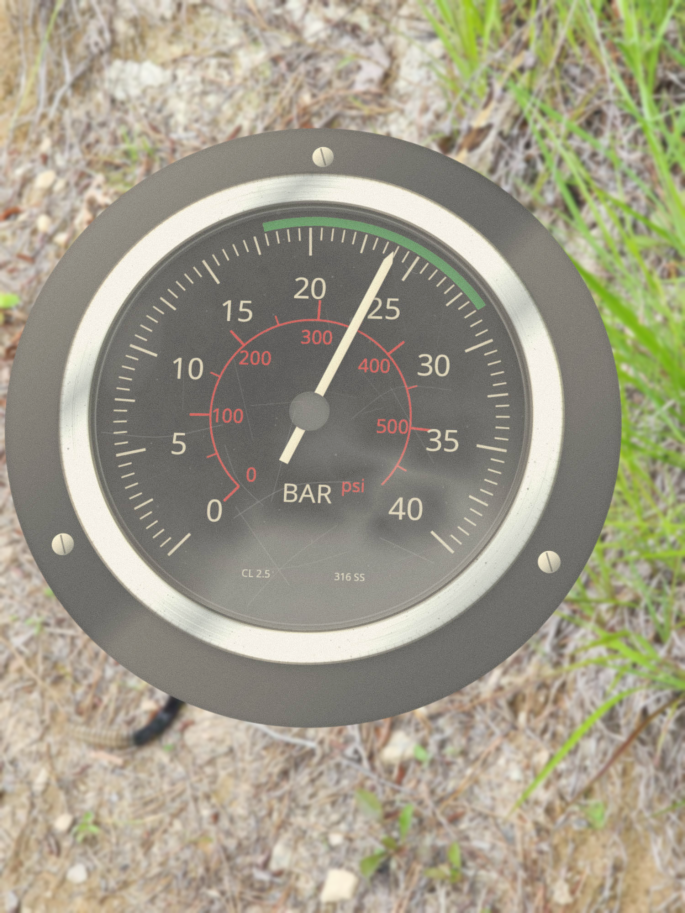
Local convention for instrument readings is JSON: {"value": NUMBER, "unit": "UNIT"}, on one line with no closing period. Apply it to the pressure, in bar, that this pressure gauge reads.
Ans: {"value": 24, "unit": "bar"}
